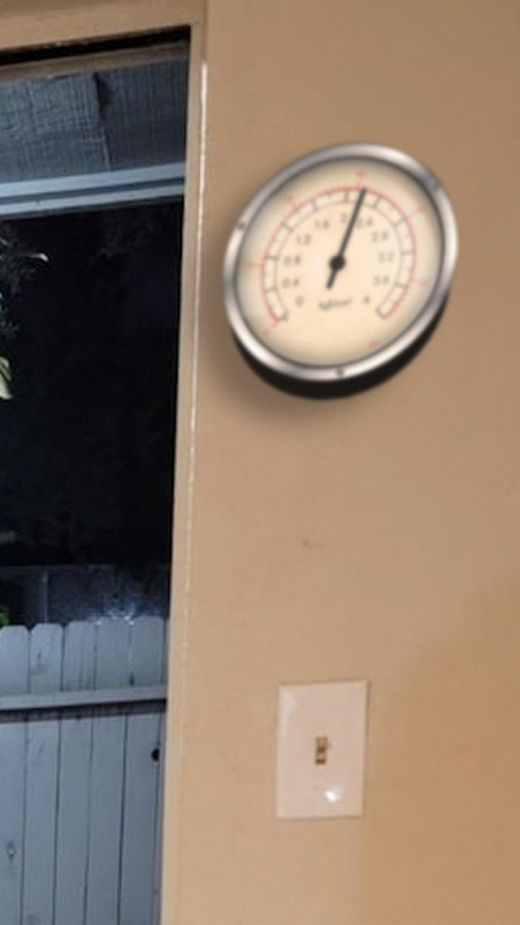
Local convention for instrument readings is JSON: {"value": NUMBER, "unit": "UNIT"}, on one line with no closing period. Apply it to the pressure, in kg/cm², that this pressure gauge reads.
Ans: {"value": 2.2, "unit": "kg/cm²"}
